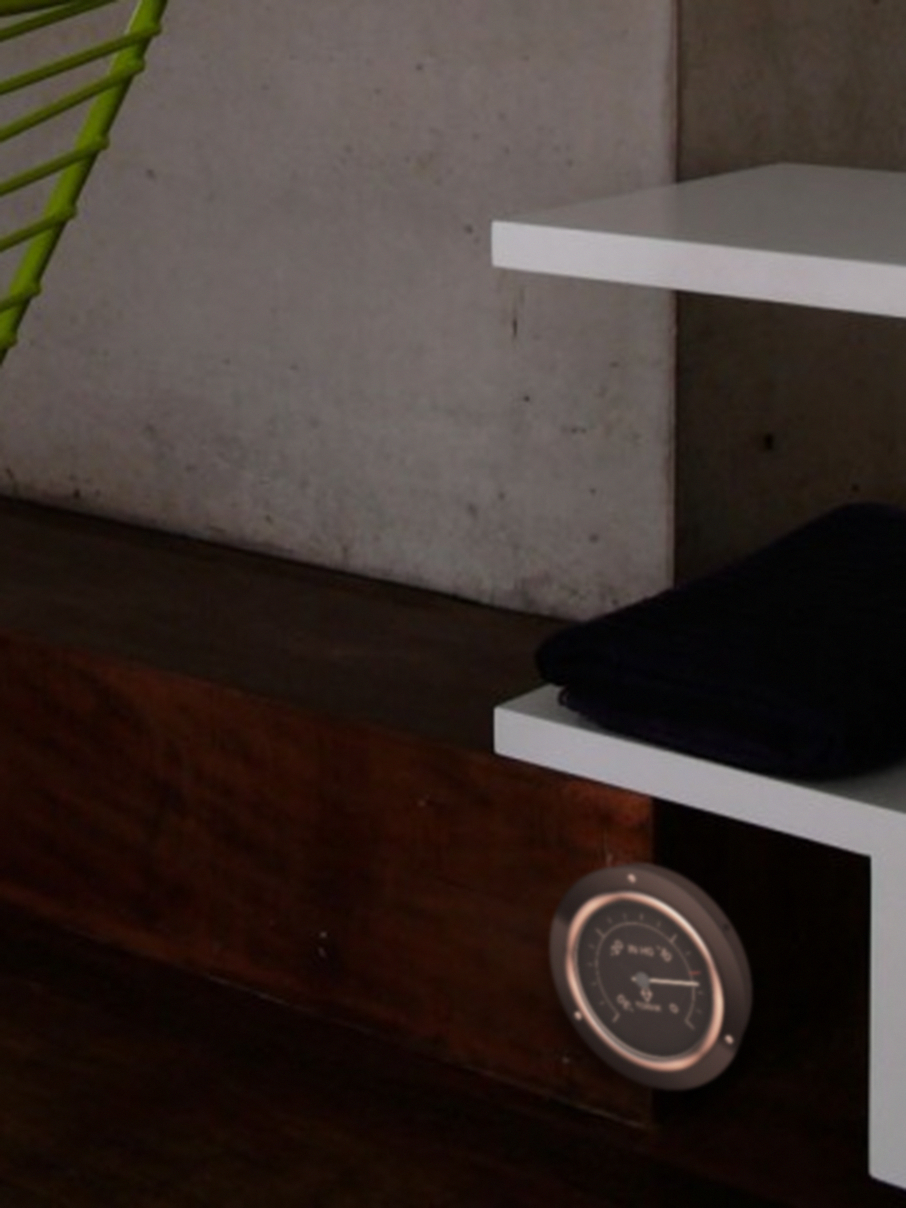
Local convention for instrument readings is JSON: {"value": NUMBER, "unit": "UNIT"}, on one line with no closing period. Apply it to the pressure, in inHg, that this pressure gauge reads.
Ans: {"value": -5, "unit": "inHg"}
